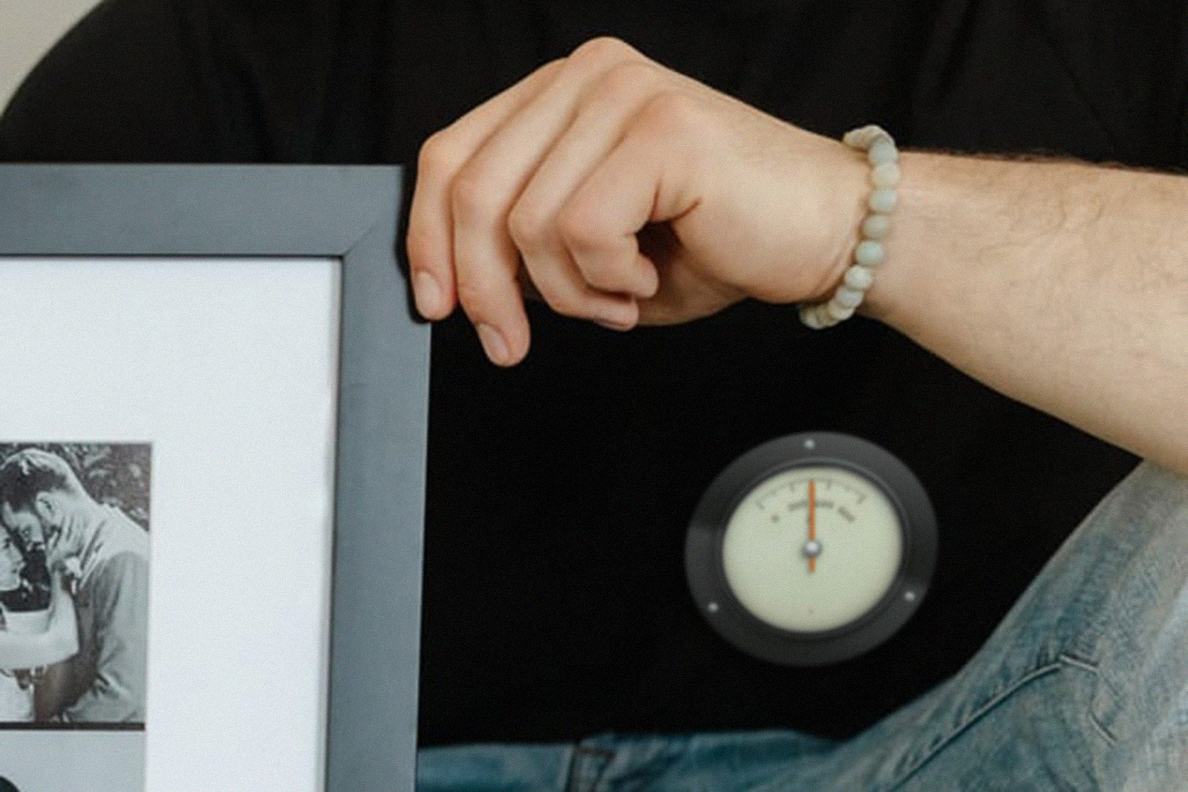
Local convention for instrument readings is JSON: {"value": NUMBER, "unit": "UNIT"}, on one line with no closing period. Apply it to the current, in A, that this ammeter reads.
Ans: {"value": 300, "unit": "A"}
